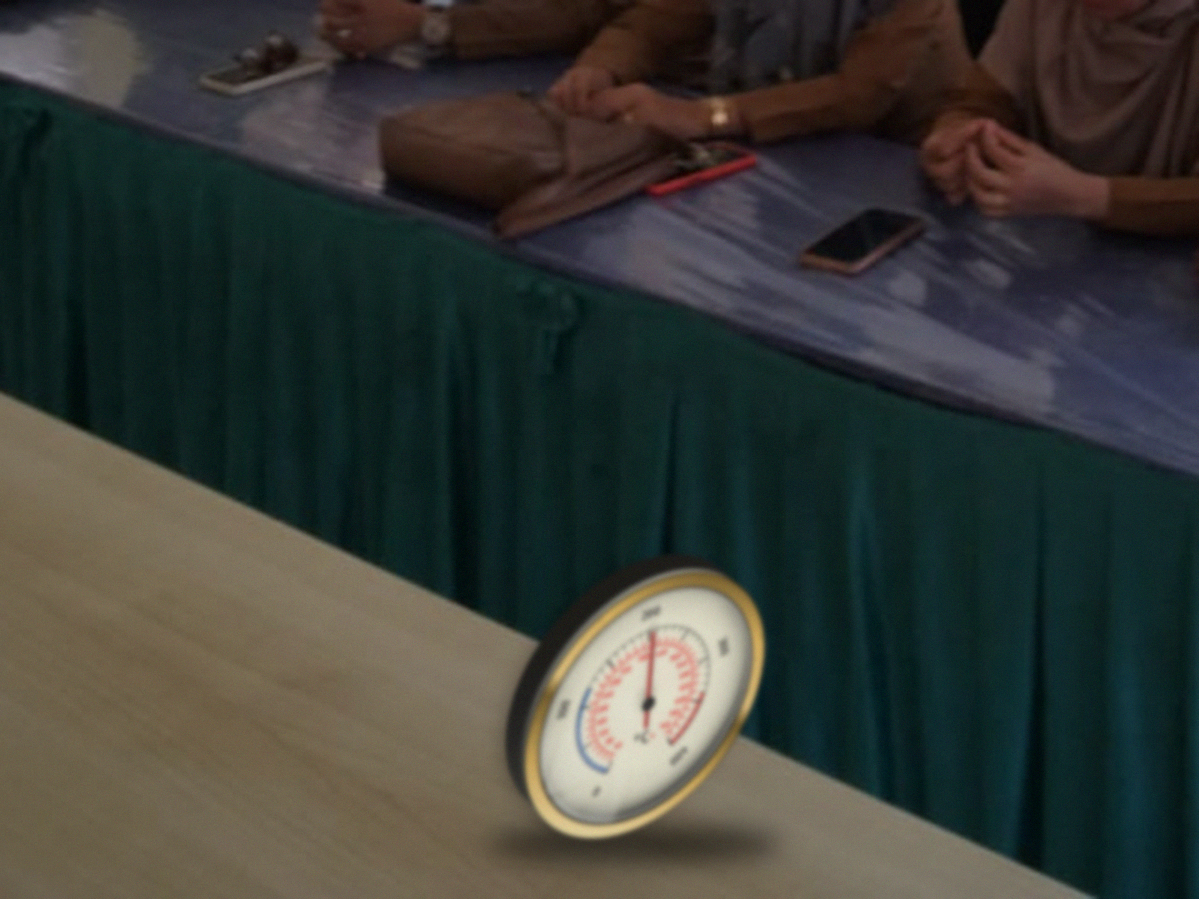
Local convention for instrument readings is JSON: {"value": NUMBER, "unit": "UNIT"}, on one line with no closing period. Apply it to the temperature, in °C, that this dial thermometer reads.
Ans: {"value": 200, "unit": "°C"}
